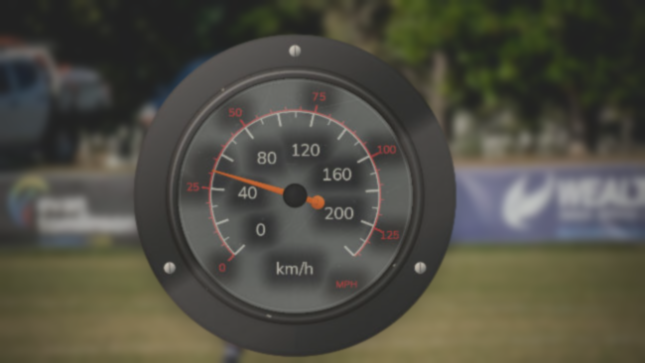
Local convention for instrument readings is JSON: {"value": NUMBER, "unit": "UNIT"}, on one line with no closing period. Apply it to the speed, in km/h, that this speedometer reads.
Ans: {"value": 50, "unit": "km/h"}
